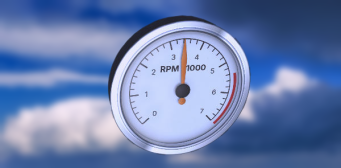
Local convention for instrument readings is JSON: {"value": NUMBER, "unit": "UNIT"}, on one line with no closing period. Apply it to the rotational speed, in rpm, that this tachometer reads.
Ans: {"value": 3400, "unit": "rpm"}
